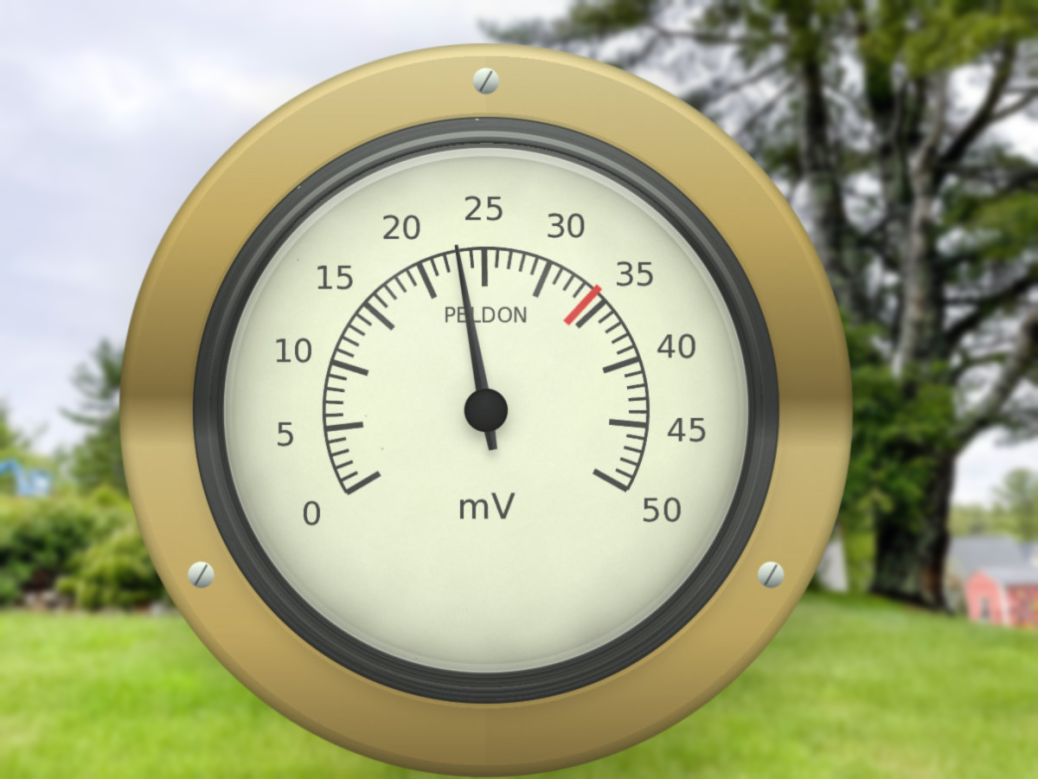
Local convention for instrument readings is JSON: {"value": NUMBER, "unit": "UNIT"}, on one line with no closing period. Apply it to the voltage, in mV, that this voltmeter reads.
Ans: {"value": 23, "unit": "mV"}
